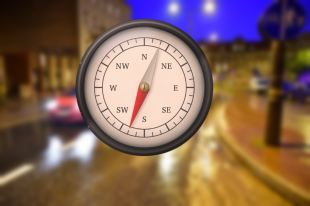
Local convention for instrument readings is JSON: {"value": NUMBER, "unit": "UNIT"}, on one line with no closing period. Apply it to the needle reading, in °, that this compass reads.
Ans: {"value": 200, "unit": "°"}
